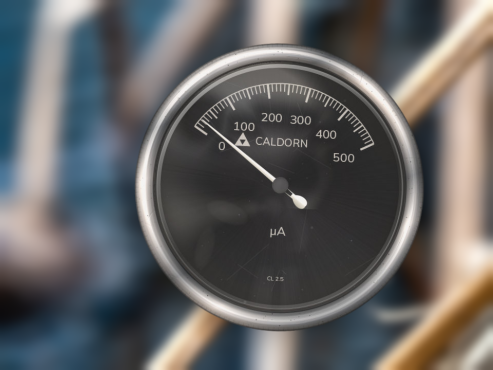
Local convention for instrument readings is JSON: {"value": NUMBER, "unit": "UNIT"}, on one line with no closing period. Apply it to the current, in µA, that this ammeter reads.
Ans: {"value": 20, "unit": "µA"}
